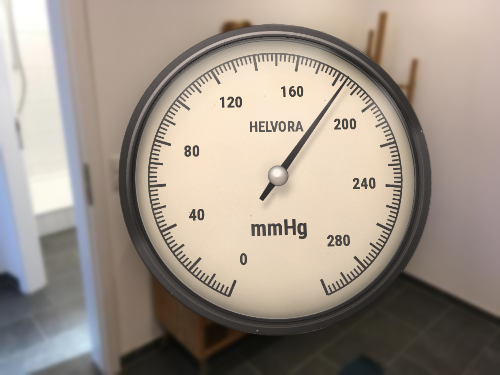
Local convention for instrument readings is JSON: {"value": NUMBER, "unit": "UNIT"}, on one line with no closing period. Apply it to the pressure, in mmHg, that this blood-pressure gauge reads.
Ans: {"value": 184, "unit": "mmHg"}
